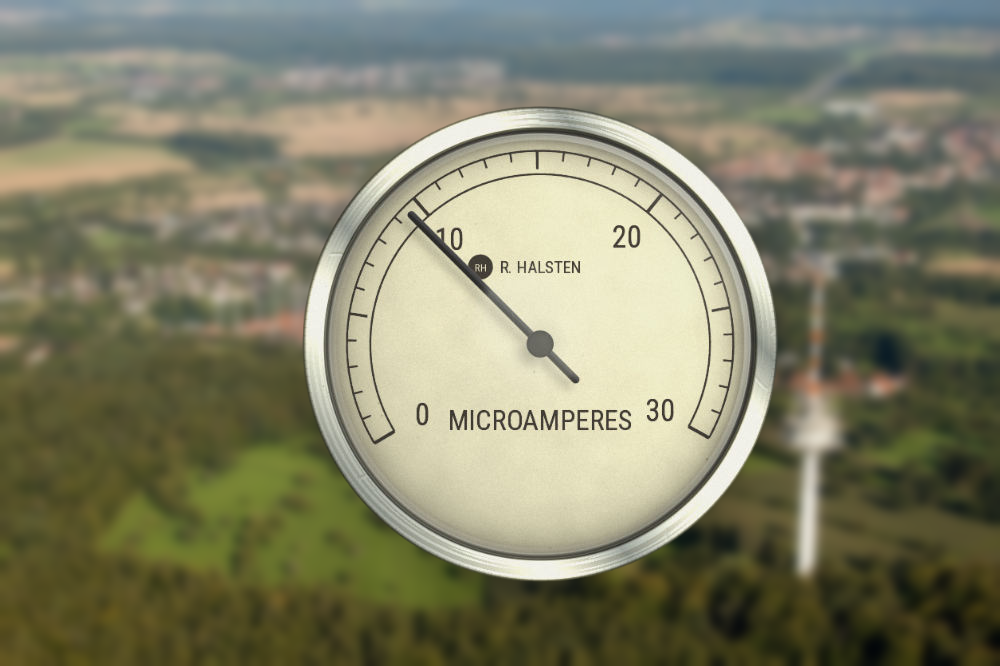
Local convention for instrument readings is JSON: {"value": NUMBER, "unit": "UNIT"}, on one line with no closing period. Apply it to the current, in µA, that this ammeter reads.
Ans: {"value": 9.5, "unit": "µA"}
